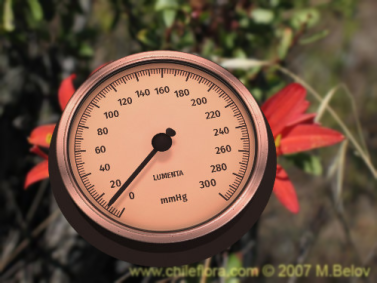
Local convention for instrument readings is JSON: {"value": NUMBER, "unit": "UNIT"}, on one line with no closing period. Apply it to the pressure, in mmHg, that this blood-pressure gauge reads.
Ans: {"value": 10, "unit": "mmHg"}
